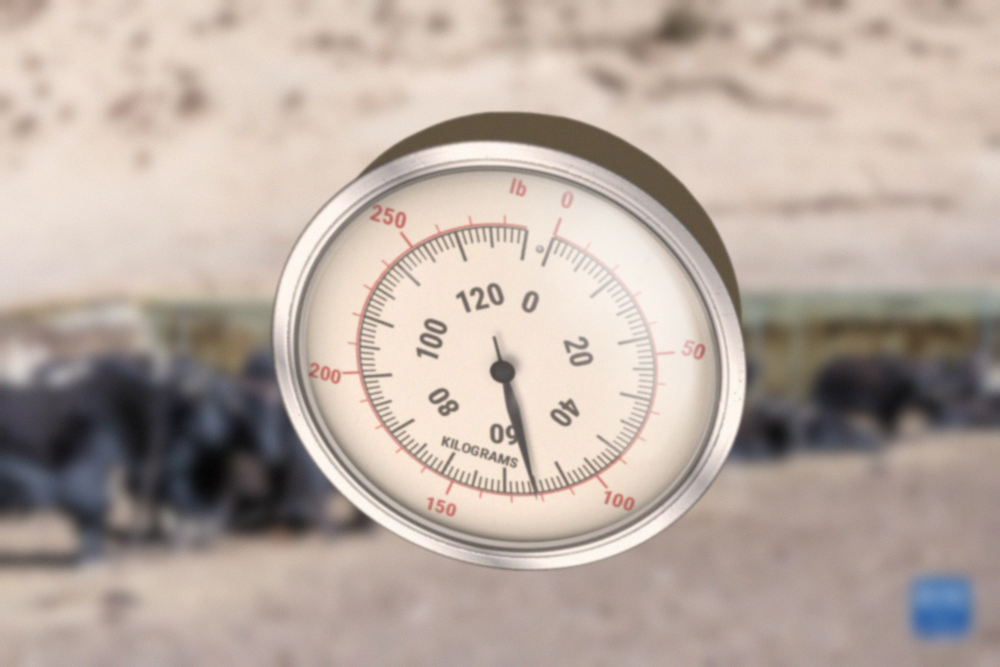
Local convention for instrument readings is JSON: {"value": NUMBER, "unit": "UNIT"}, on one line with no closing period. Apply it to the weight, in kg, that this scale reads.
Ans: {"value": 55, "unit": "kg"}
